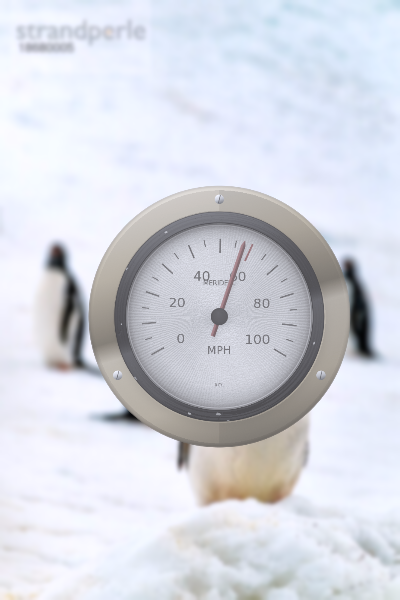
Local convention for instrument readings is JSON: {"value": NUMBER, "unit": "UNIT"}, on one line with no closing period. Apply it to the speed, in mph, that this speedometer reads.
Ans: {"value": 57.5, "unit": "mph"}
